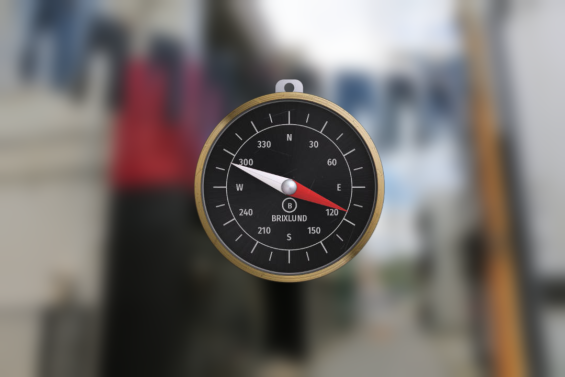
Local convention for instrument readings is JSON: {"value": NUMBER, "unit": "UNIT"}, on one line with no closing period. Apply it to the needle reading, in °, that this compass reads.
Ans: {"value": 112.5, "unit": "°"}
